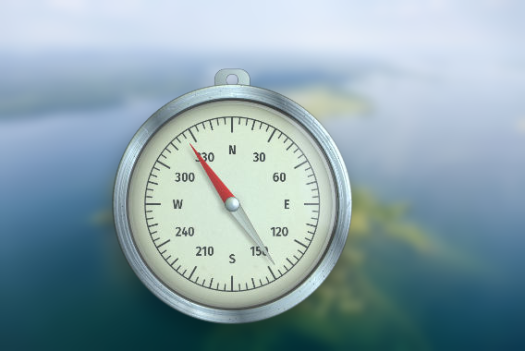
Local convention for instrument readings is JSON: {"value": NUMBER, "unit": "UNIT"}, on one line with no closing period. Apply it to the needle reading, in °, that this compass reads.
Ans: {"value": 325, "unit": "°"}
